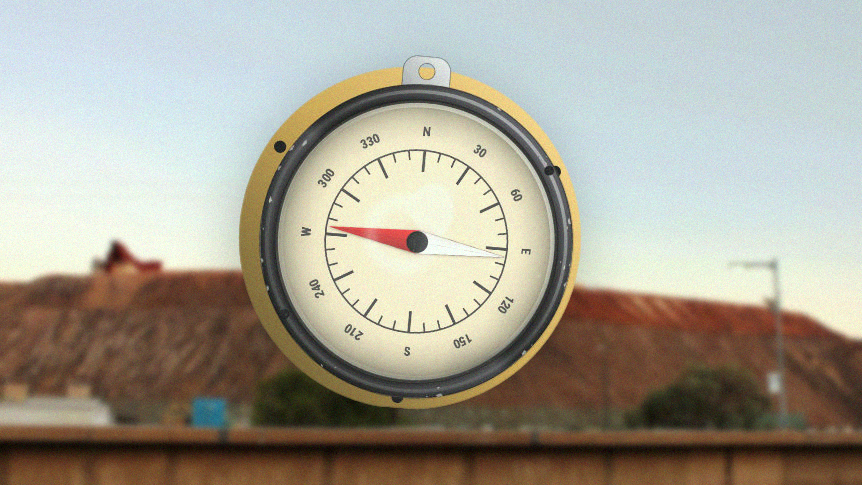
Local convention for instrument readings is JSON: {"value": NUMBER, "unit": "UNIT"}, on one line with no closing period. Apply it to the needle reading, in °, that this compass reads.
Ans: {"value": 275, "unit": "°"}
